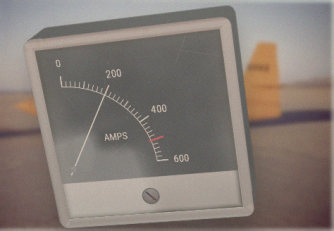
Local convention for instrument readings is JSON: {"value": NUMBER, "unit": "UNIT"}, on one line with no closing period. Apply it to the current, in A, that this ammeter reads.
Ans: {"value": 200, "unit": "A"}
